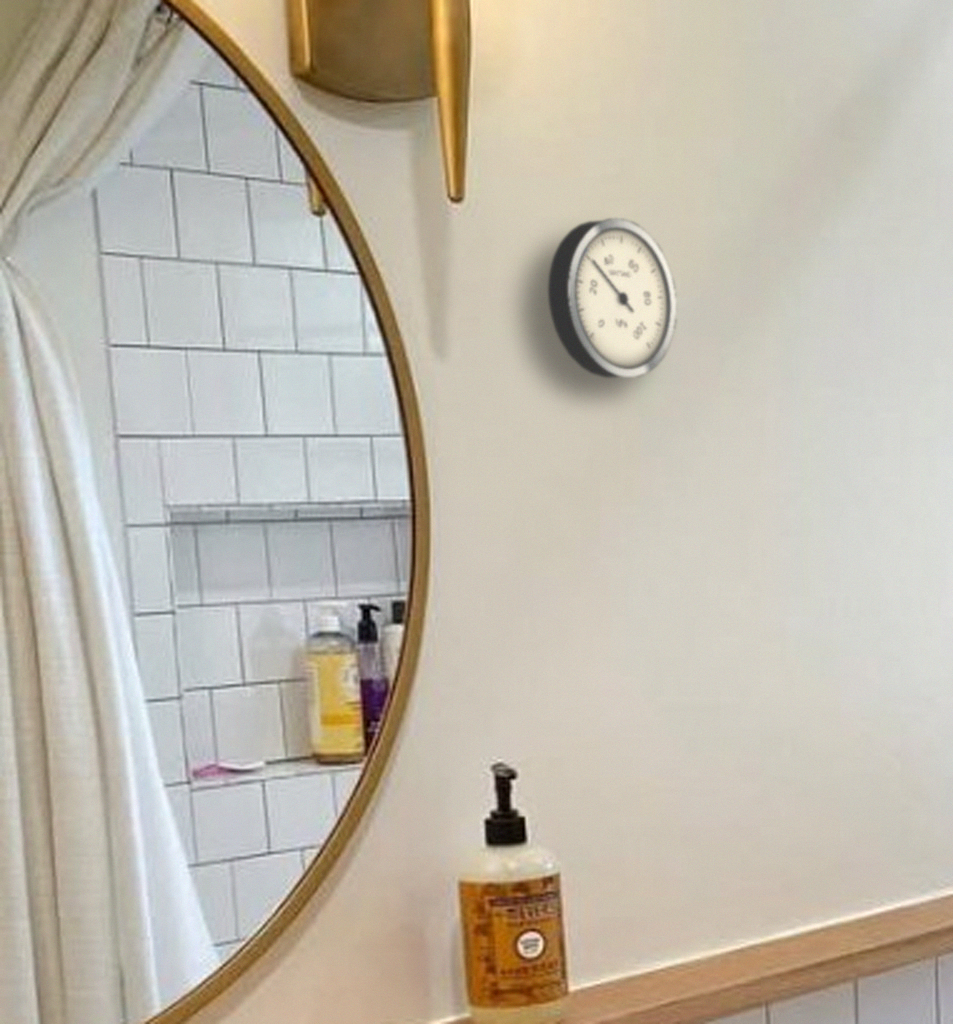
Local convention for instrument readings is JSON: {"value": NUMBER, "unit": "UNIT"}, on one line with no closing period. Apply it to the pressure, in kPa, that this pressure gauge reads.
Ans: {"value": 30, "unit": "kPa"}
